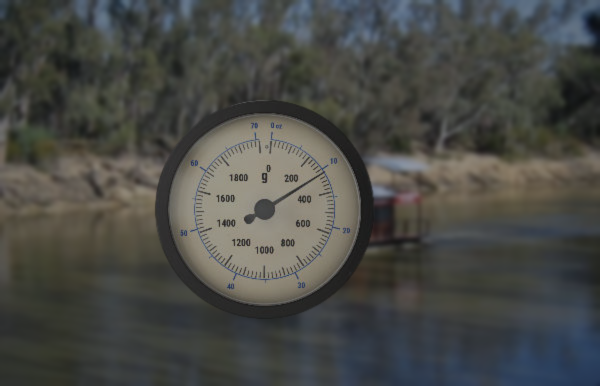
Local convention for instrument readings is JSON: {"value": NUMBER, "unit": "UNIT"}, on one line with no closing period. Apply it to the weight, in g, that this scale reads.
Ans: {"value": 300, "unit": "g"}
